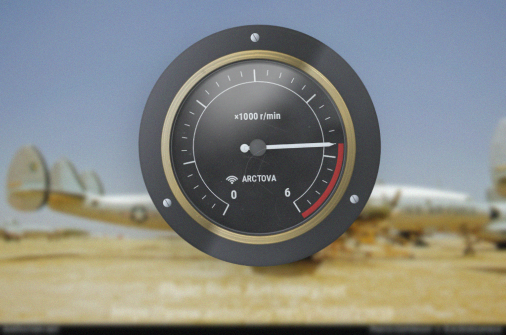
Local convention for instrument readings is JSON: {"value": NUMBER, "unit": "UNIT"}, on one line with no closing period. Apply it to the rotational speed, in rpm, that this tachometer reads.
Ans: {"value": 4800, "unit": "rpm"}
